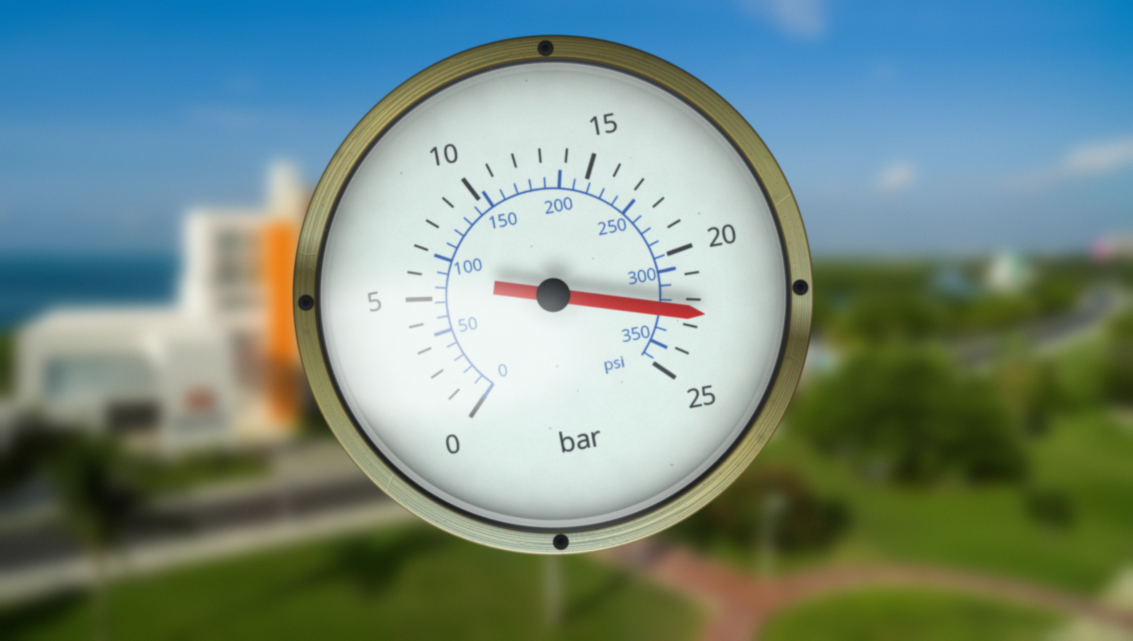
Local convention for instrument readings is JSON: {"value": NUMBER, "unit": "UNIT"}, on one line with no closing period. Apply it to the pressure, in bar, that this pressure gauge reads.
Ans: {"value": 22.5, "unit": "bar"}
